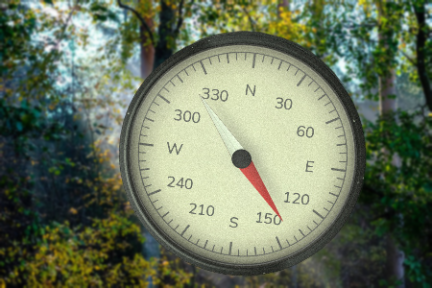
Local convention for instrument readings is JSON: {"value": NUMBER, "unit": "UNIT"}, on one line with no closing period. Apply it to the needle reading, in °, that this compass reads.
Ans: {"value": 140, "unit": "°"}
